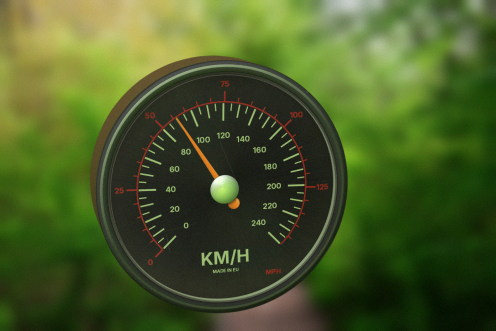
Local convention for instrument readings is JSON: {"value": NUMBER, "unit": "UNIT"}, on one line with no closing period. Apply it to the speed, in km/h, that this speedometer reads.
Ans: {"value": 90, "unit": "km/h"}
